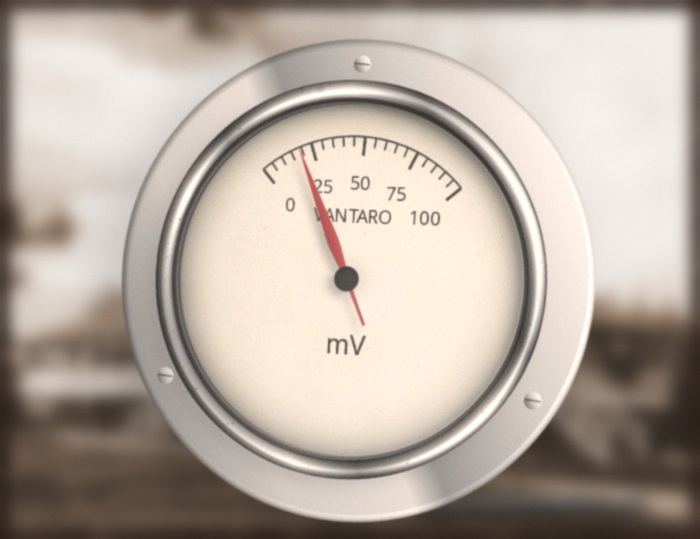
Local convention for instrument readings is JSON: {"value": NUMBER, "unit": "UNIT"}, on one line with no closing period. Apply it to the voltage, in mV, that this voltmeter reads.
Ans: {"value": 20, "unit": "mV"}
